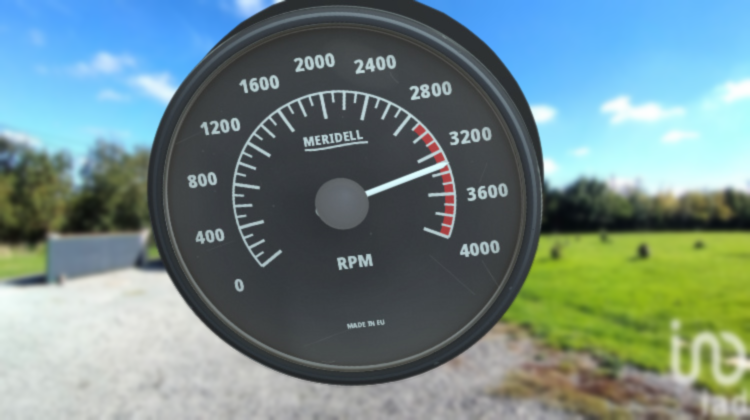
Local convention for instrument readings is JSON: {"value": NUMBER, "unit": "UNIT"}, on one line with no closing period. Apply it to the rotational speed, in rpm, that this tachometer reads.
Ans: {"value": 3300, "unit": "rpm"}
